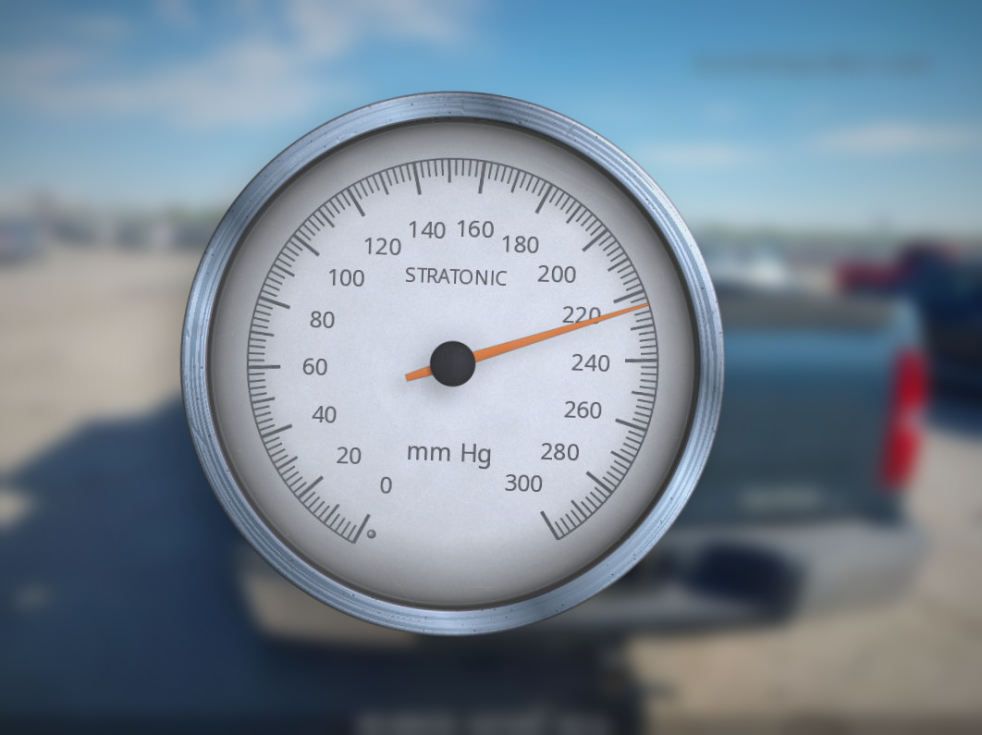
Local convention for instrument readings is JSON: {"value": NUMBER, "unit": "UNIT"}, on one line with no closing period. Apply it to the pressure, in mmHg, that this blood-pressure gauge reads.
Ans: {"value": 224, "unit": "mmHg"}
